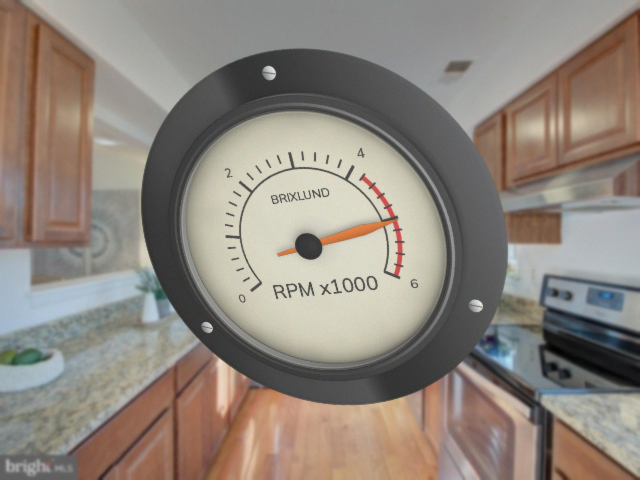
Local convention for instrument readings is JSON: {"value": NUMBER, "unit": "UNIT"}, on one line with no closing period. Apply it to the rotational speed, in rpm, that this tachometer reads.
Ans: {"value": 5000, "unit": "rpm"}
